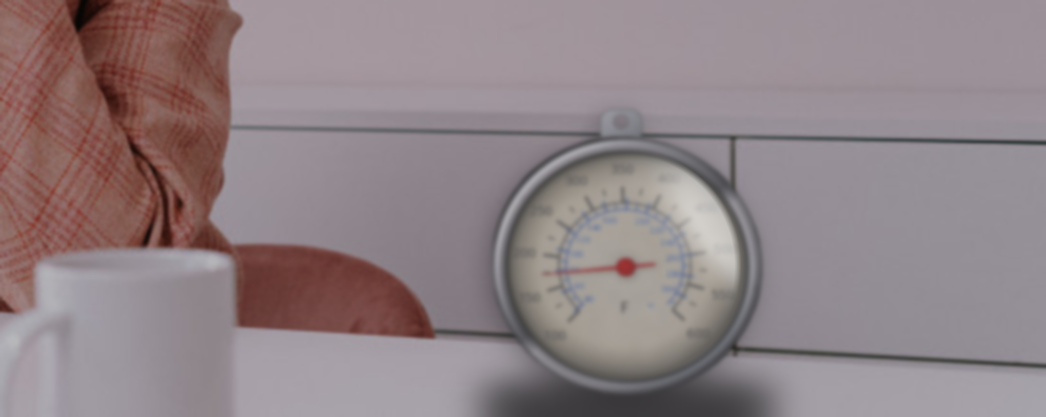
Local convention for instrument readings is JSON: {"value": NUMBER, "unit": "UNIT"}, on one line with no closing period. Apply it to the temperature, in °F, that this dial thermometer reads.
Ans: {"value": 175, "unit": "°F"}
